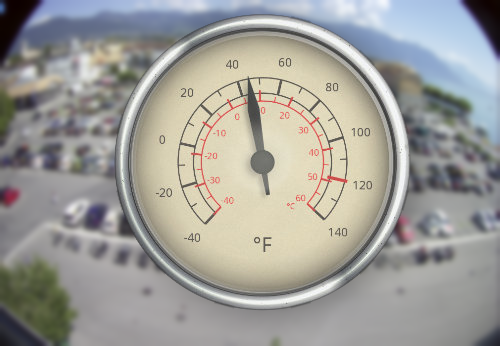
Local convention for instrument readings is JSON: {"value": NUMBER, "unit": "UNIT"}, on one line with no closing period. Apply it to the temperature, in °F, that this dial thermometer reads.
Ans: {"value": 45, "unit": "°F"}
